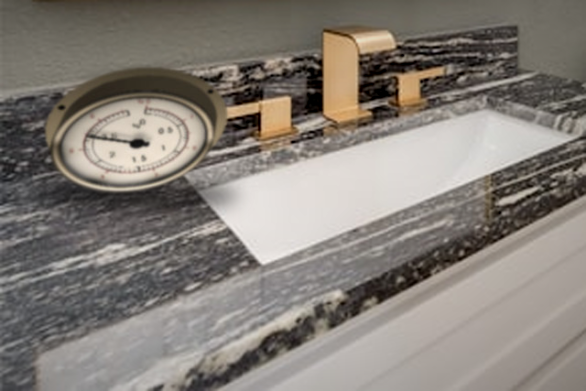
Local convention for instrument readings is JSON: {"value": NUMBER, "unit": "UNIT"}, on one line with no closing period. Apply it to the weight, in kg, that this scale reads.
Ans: {"value": 2.5, "unit": "kg"}
